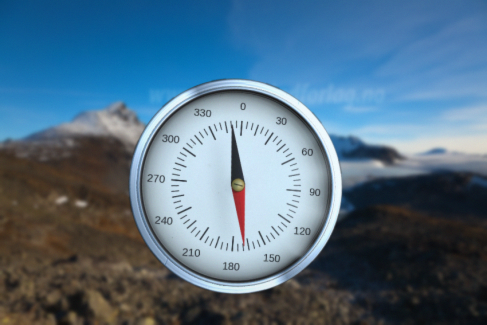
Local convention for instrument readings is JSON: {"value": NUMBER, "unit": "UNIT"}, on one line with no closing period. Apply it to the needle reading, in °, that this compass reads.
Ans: {"value": 170, "unit": "°"}
